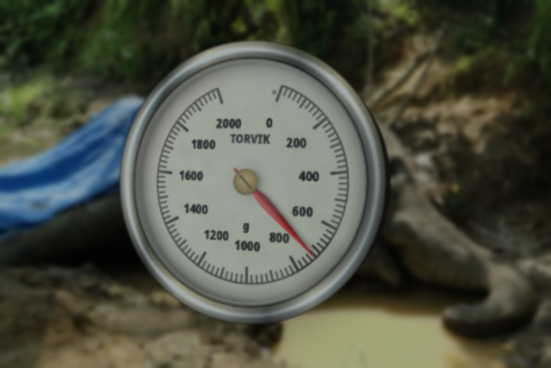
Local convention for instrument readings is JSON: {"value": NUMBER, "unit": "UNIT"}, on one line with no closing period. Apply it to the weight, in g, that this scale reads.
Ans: {"value": 720, "unit": "g"}
